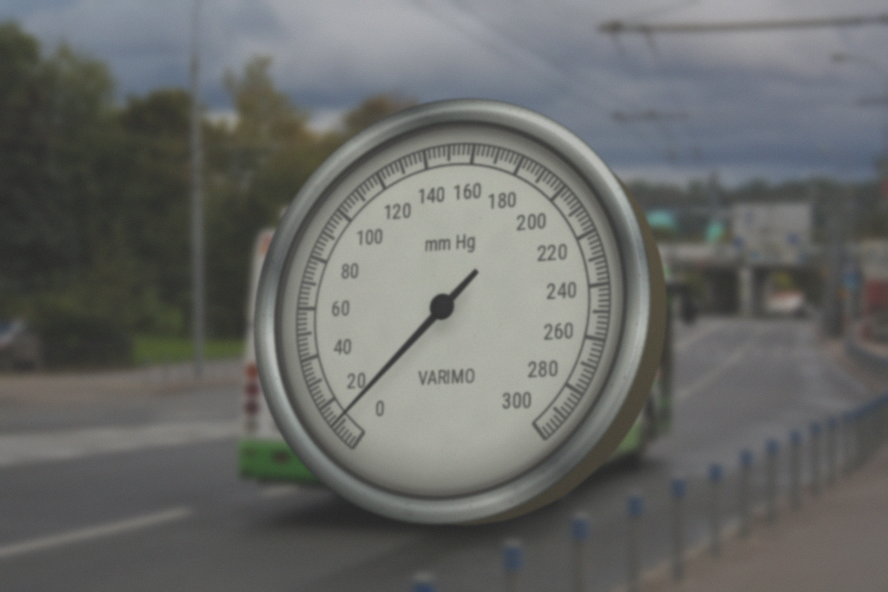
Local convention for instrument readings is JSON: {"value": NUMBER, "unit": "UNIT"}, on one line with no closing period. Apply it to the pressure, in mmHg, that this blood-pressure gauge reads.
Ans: {"value": 10, "unit": "mmHg"}
